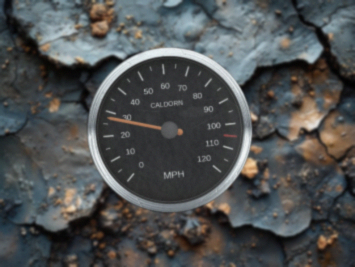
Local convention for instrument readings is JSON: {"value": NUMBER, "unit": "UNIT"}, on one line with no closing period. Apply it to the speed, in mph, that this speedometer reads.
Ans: {"value": 27.5, "unit": "mph"}
